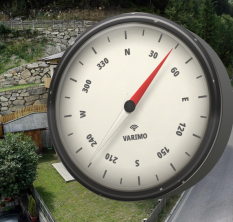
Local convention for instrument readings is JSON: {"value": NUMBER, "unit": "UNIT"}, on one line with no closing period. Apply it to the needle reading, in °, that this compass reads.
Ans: {"value": 45, "unit": "°"}
